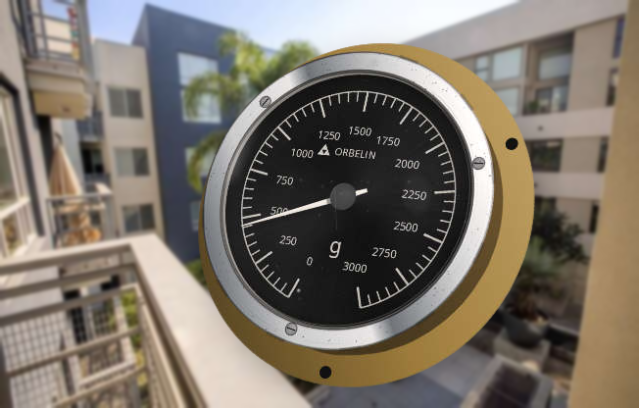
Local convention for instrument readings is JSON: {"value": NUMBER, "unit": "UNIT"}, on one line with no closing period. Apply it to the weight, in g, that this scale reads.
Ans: {"value": 450, "unit": "g"}
